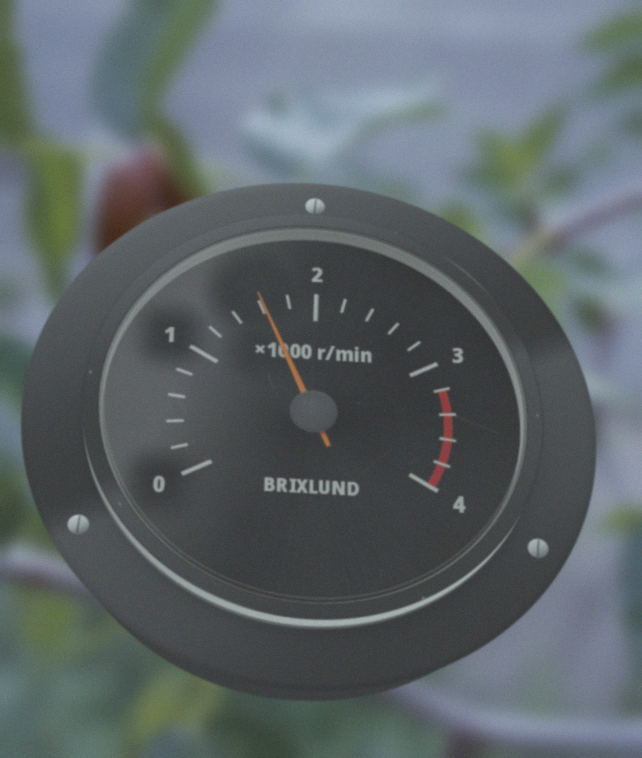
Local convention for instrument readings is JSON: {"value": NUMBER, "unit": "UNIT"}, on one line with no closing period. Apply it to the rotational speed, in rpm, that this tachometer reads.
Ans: {"value": 1600, "unit": "rpm"}
